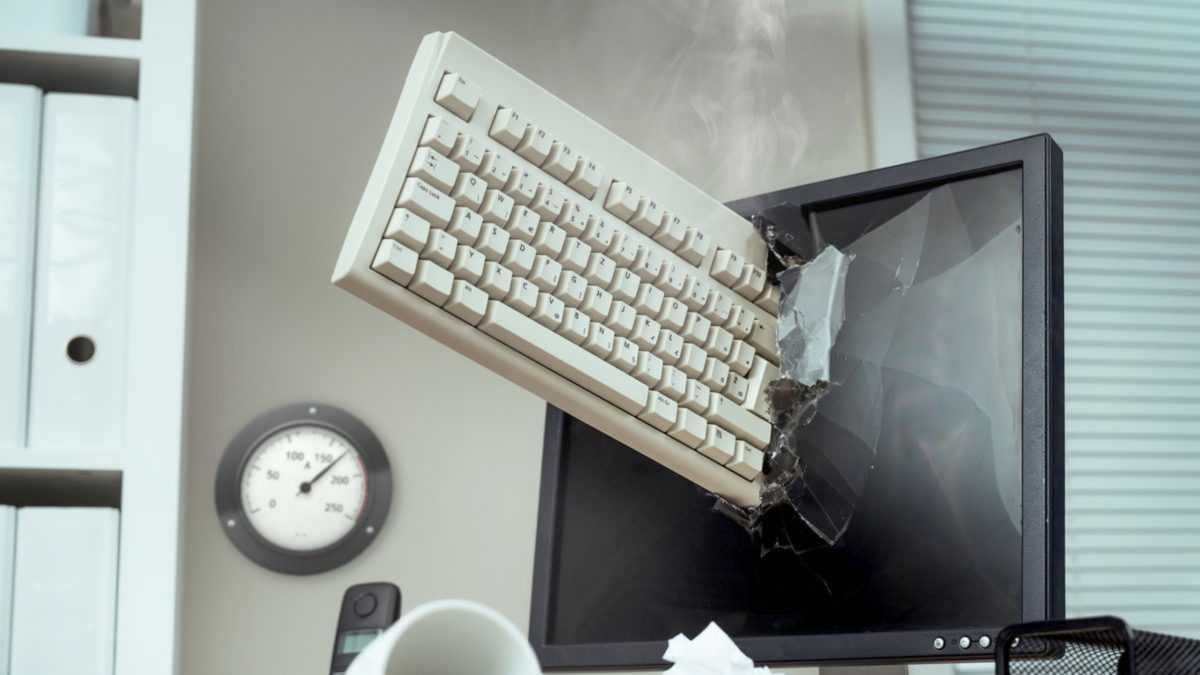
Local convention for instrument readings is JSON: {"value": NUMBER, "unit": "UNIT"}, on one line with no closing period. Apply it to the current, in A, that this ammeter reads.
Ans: {"value": 170, "unit": "A"}
